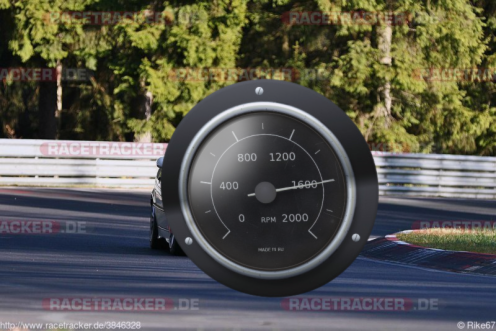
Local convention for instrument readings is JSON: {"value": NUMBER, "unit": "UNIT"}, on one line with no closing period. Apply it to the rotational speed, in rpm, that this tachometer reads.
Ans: {"value": 1600, "unit": "rpm"}
